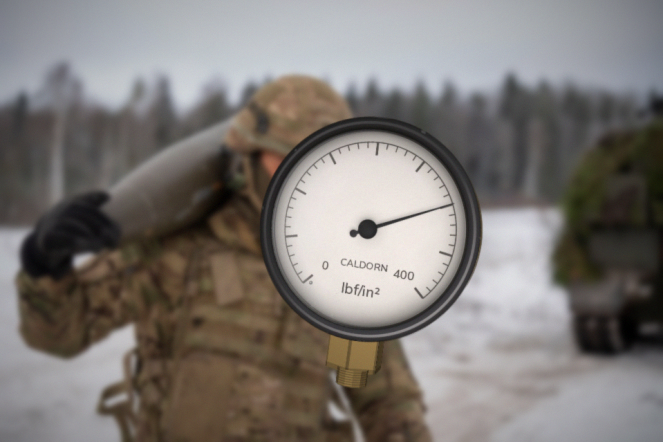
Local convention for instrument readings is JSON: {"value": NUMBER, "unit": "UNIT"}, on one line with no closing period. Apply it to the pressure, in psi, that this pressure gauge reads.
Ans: {"value": 300, "unit": "psi"}
